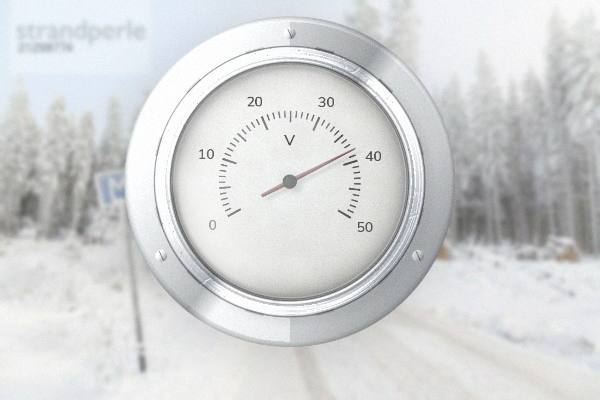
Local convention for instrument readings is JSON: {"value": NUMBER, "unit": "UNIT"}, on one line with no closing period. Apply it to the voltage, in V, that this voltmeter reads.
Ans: {"value": 38, "unit": "V"}
